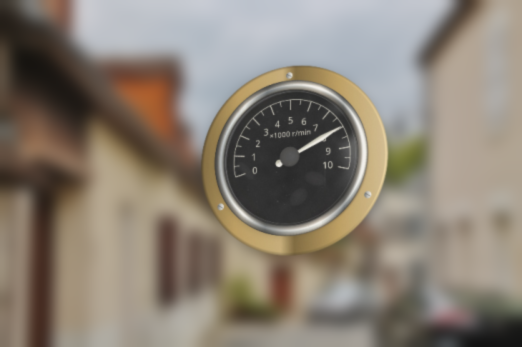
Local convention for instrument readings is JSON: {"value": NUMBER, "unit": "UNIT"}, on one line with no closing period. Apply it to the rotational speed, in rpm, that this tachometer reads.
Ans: {"value": 8000, "unit": "rpm"}
